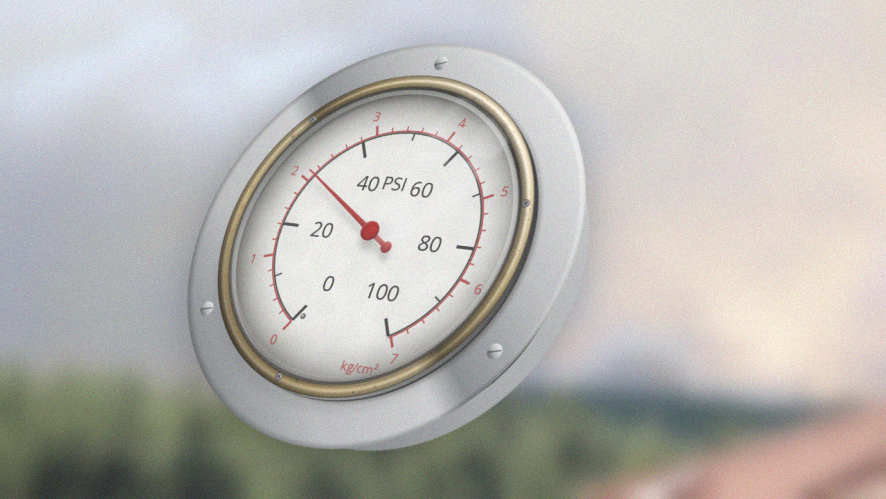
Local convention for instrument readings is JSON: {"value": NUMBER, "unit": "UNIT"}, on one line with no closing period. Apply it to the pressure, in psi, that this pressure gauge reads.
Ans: {"value": 30, "unit": "psi"}
